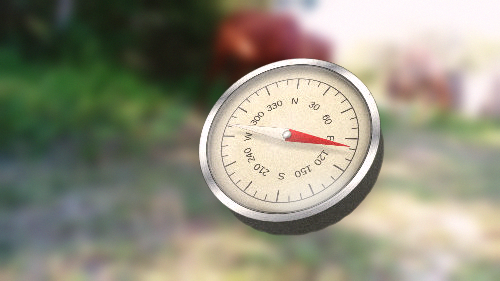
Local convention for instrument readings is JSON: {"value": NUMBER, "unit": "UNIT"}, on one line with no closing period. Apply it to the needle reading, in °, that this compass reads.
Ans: {"value": 100, "unit": "°"}
